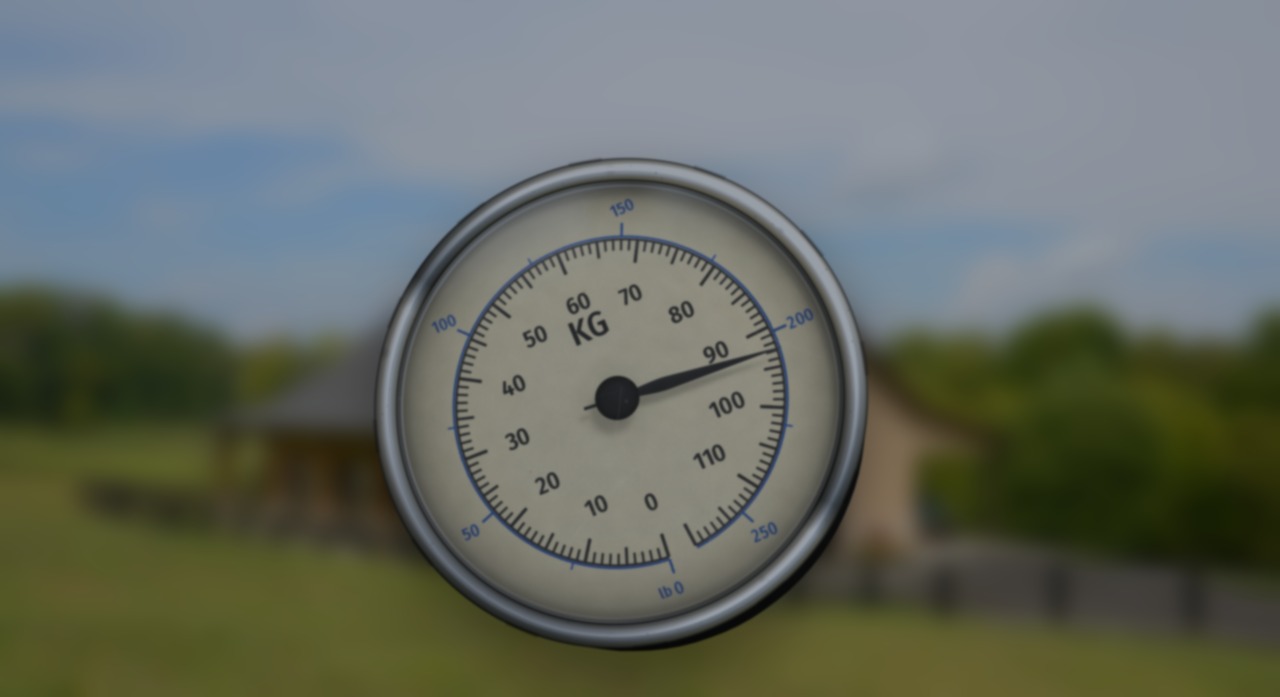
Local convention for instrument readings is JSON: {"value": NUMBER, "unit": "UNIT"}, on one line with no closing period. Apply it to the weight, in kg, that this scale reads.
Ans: {"value": 93, "unit": "kg"}
